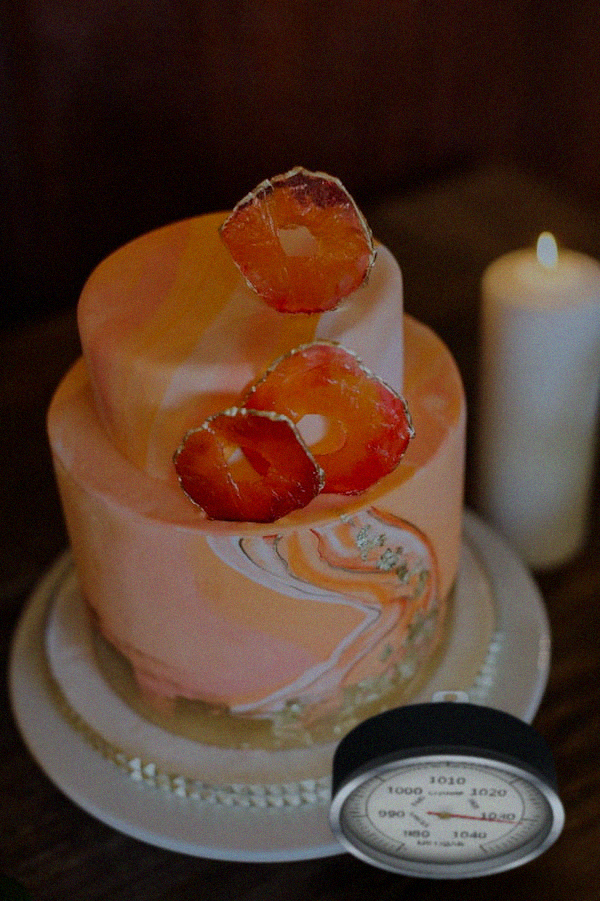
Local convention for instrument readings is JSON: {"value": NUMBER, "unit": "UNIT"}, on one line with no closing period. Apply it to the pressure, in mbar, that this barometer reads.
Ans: {"value": 1030, "unit": "mbar"}
